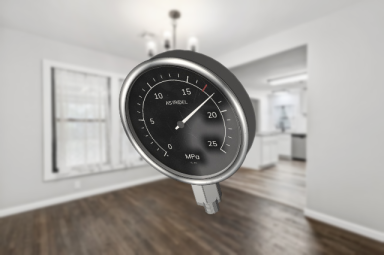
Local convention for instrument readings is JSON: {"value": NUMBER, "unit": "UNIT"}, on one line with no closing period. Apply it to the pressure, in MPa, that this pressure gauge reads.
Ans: {"value": 18, "unit": "MPa"}
